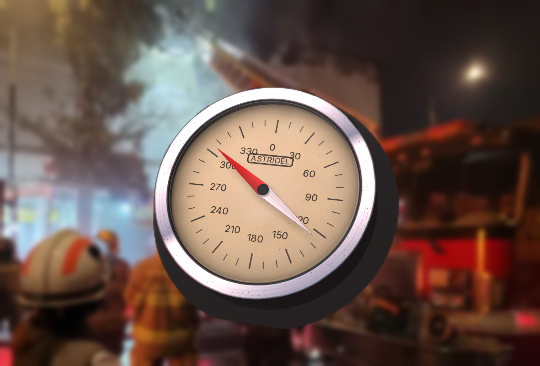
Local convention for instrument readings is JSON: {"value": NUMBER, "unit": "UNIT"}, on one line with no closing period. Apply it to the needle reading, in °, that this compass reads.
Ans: {"value": 305, "unit": "°"}
